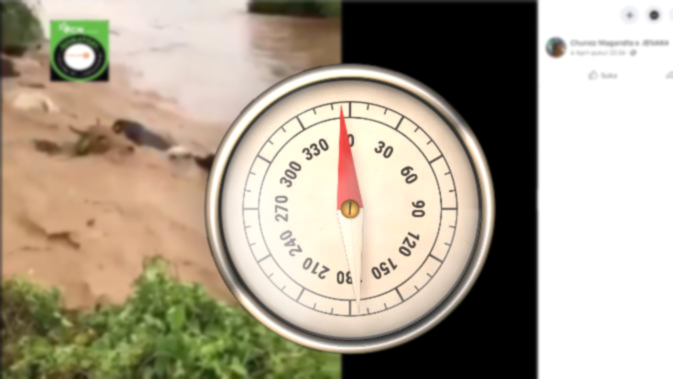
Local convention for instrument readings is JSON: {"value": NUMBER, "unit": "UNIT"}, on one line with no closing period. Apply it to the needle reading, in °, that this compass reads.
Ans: {"value": 355, "unit": "°"}
